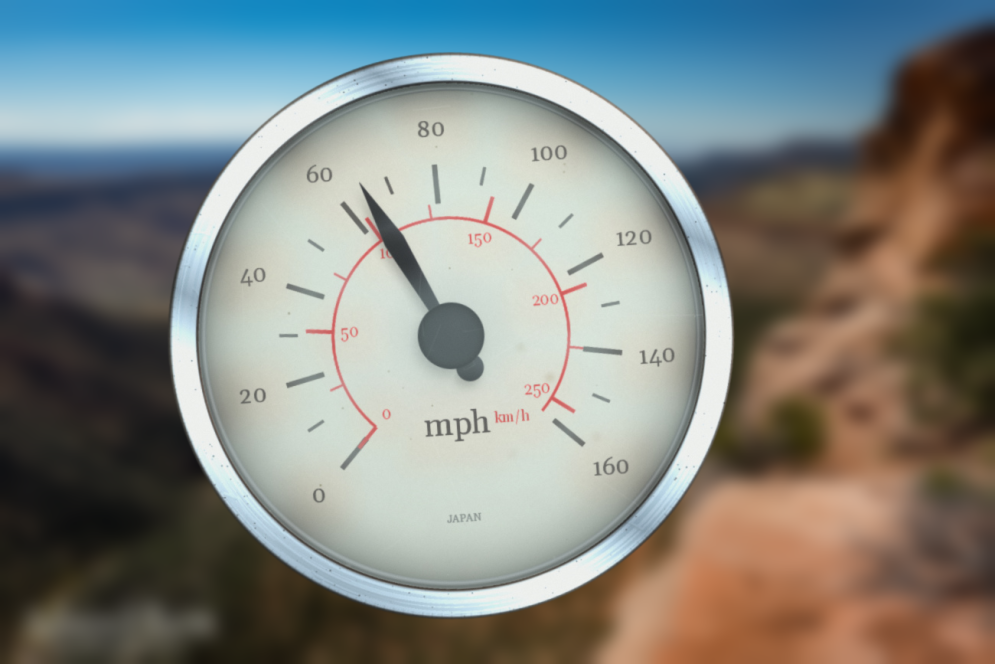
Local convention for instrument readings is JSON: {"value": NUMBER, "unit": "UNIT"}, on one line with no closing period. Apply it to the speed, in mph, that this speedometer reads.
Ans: {"value": 65, "unit": "mph"}
